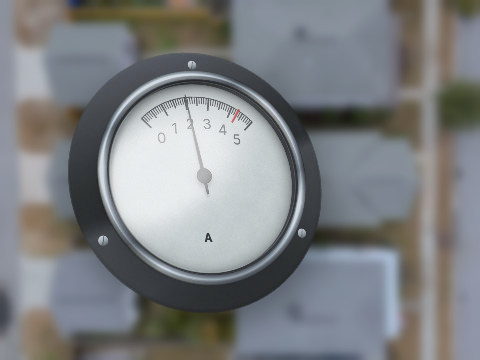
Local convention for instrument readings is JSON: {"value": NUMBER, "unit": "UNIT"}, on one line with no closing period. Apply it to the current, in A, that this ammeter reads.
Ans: {"value": 2, "unit": "A"}
